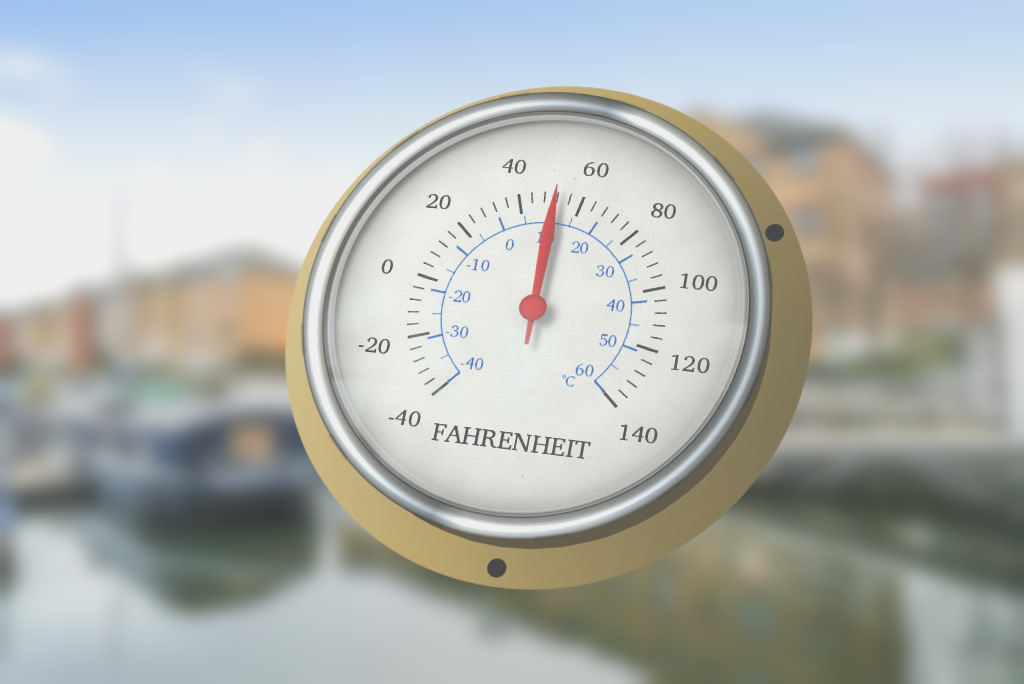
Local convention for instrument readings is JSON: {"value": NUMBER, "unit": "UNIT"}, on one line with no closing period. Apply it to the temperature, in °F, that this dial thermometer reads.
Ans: {"value": 52, "unit": "°F"}
